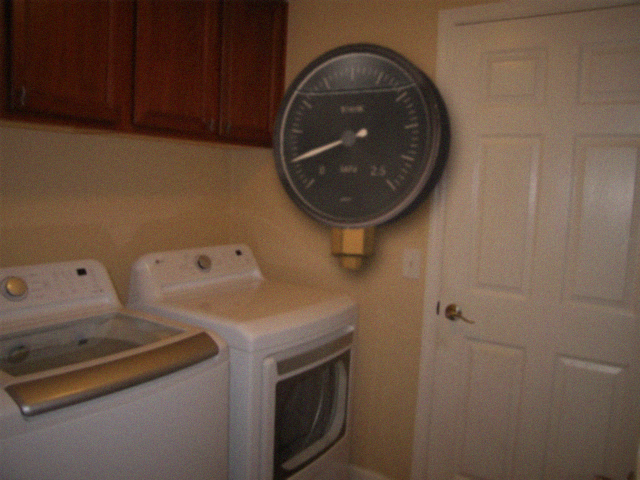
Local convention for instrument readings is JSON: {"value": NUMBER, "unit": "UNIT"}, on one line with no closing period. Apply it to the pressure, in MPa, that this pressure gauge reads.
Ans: {"value": 0.25, "unit": "MPa"}
